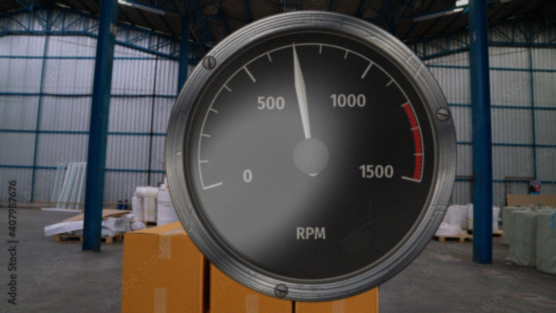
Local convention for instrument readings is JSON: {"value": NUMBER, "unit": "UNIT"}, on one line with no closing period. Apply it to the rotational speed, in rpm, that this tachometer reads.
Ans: {"value": 700, "unit": "rpm"}
